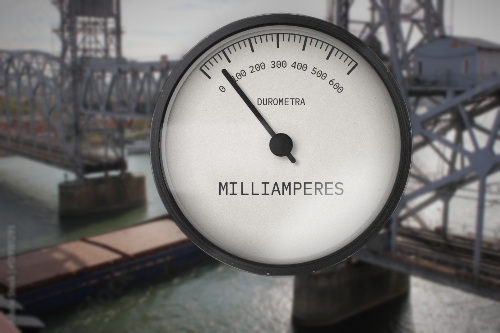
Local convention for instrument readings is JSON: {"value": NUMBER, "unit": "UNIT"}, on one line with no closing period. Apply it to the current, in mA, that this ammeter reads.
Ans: {"value": 60, "unit": "mA"}
